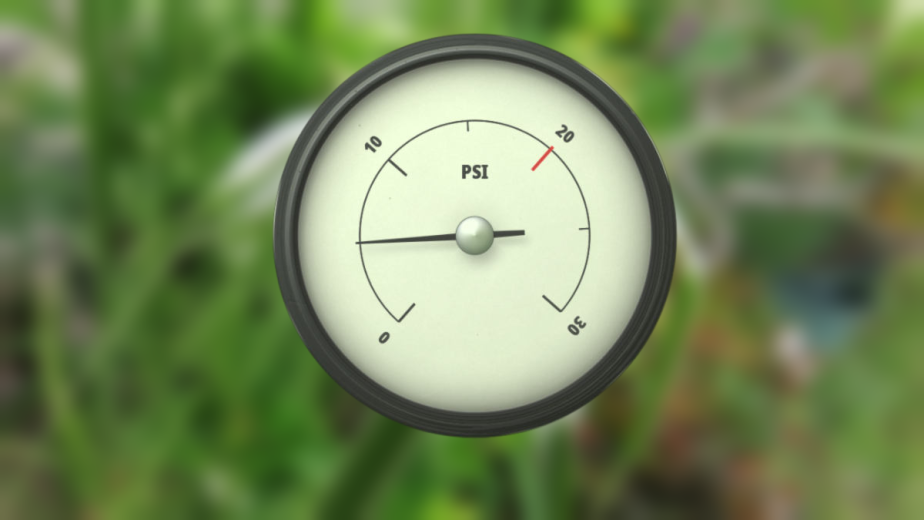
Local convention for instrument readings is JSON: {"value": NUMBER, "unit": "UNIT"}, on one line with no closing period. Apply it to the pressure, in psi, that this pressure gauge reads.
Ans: {"value": 5, "unit": "psi"}
